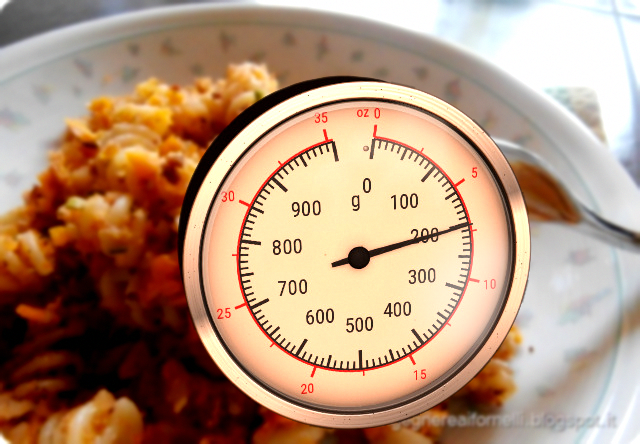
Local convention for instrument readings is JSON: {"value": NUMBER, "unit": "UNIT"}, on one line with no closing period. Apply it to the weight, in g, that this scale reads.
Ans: {"value": 200, "unit": "g"}
